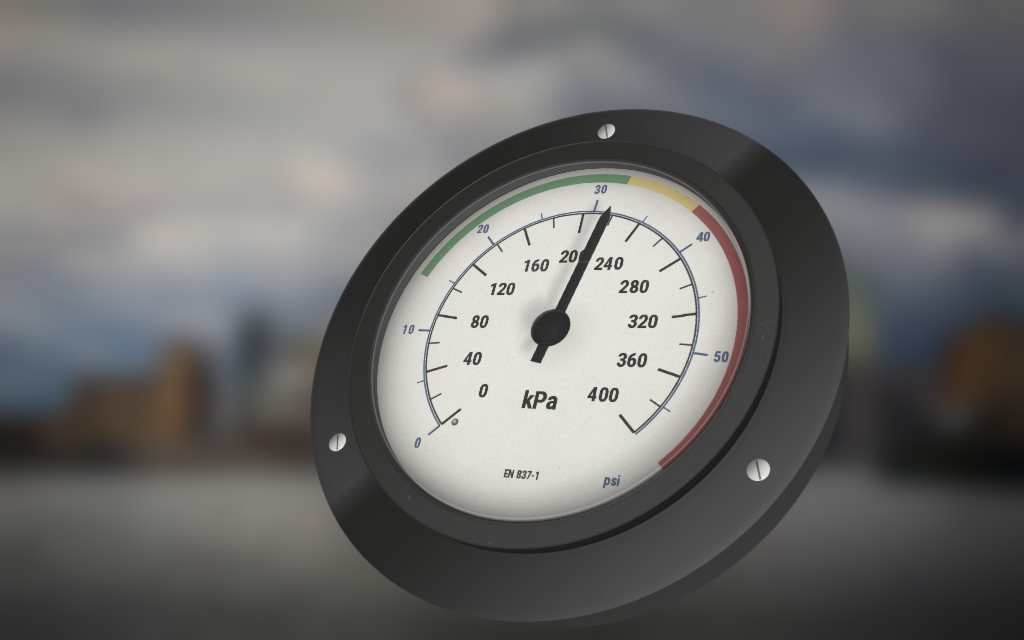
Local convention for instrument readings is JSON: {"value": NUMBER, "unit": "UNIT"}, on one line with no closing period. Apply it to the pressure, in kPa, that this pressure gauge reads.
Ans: {"value": 220, "unit": "kPa"}
